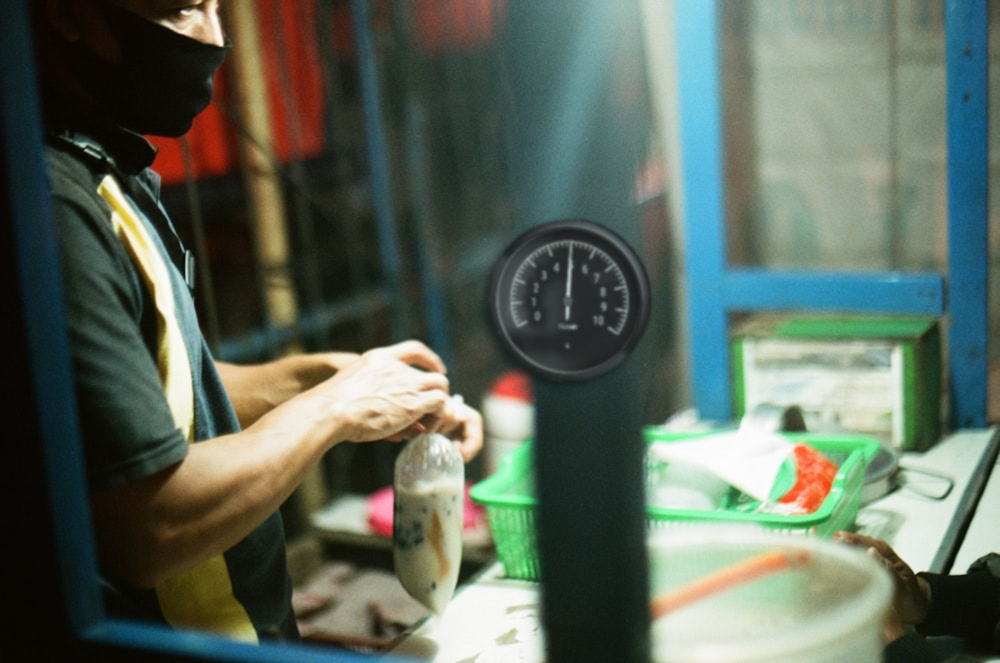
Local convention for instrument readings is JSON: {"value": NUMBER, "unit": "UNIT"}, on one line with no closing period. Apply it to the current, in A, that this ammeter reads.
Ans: {"value": 5, "unit": "A"}
